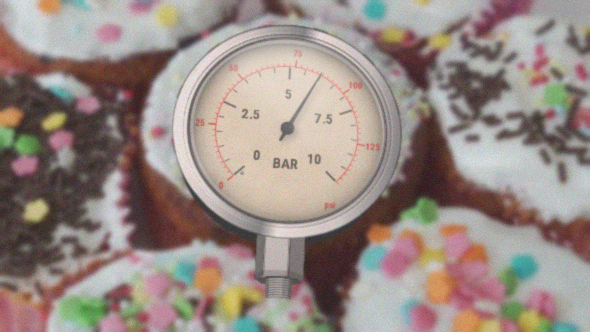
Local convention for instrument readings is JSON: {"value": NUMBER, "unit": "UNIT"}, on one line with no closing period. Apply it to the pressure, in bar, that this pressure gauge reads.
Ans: {"value": 6, "unit": "bar"}
